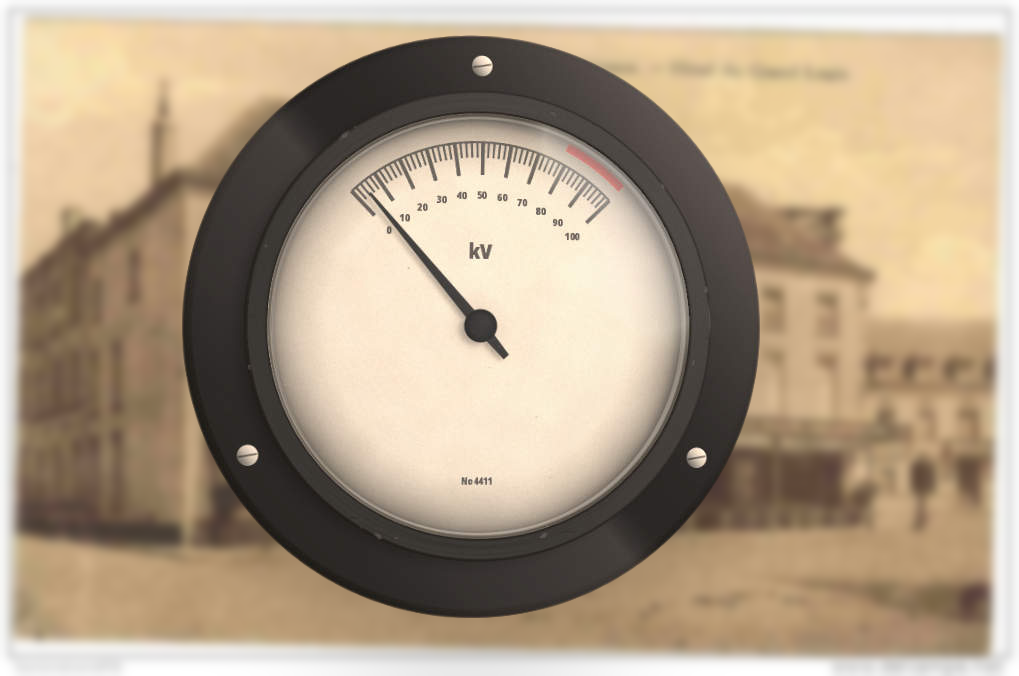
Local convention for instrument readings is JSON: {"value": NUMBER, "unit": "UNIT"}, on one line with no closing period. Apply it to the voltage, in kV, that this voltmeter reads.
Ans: {"value": 4, "unit": "kV"}
